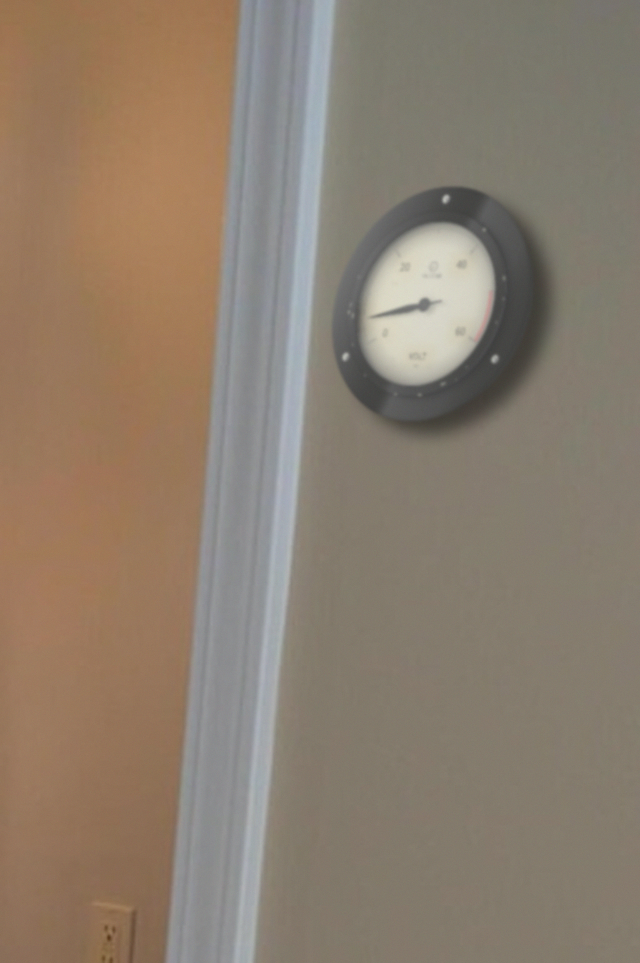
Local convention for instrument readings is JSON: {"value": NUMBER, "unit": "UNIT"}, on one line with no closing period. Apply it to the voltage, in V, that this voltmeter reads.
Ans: {"value": 5, "unit": "V"}
